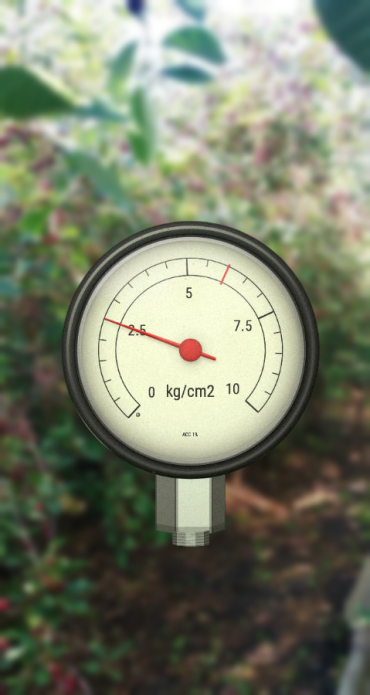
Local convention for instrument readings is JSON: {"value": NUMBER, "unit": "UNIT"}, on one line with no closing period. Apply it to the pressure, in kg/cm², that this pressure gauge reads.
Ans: {"value": 2.5, "unit": "kg/cm²"}
